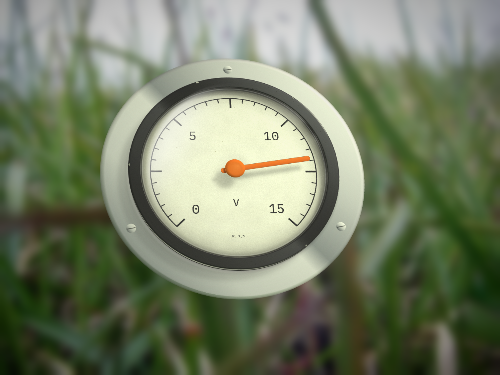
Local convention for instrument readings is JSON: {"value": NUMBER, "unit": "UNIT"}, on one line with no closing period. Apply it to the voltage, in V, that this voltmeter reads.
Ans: {"value": 12, "unit": "V"}
